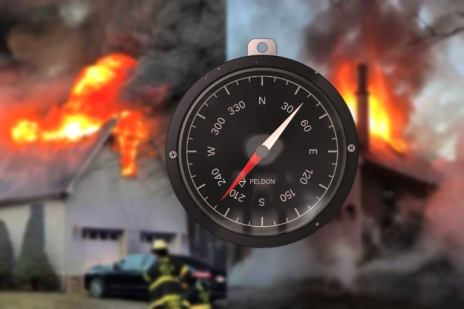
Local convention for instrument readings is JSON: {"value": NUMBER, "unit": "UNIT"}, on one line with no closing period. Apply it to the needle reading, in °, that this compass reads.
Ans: {"value": 220, "unit": "°"}
